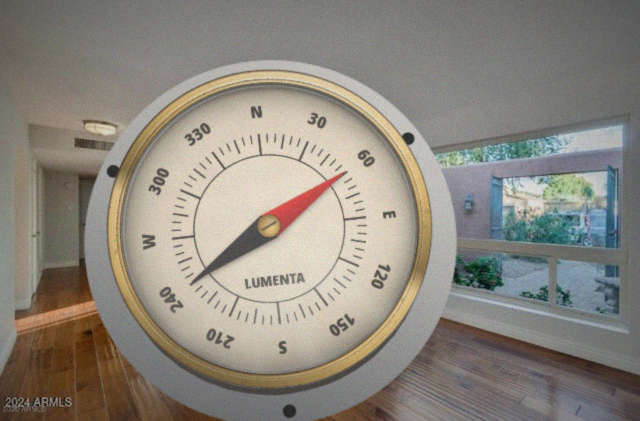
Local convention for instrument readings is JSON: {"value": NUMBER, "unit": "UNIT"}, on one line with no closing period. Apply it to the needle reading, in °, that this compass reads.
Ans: {"value": 60, "unit": "°"}
